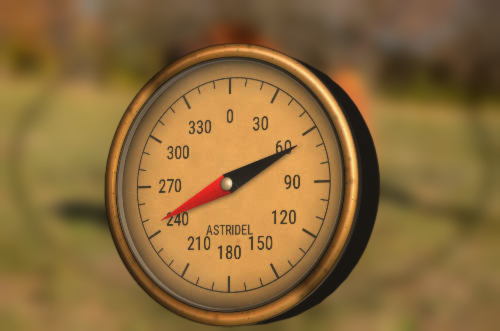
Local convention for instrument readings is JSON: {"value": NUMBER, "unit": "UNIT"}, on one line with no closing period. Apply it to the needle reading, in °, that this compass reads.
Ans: {"value": 245, "unit": "°"}
